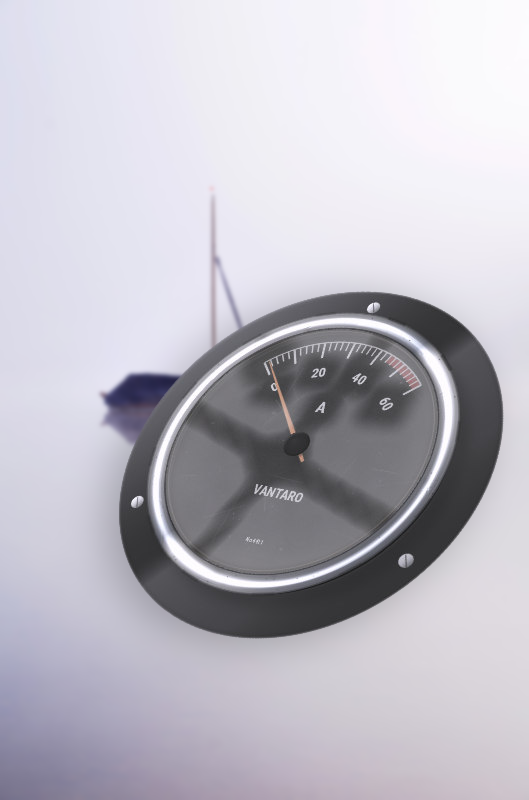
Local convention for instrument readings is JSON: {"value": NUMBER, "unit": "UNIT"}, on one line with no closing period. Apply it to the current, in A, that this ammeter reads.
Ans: {"value": 2, "unit": "A"}
